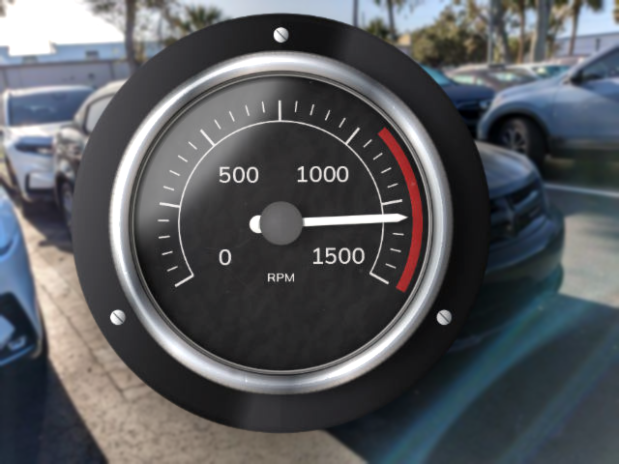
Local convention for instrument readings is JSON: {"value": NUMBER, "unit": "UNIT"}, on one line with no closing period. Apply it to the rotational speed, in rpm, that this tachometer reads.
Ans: {"value": 1300, "unit": "rpm"}
